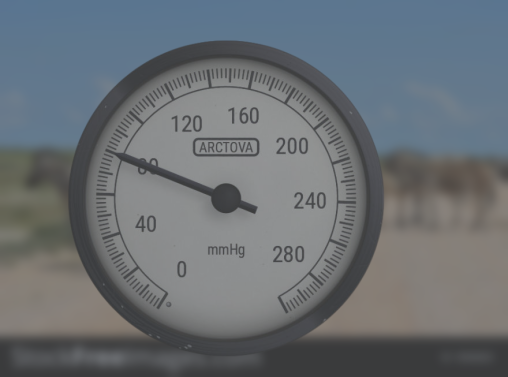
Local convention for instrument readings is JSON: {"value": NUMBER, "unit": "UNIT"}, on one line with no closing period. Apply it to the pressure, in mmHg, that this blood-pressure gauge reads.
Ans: {"value": 80, "unit": "mmHg"}
